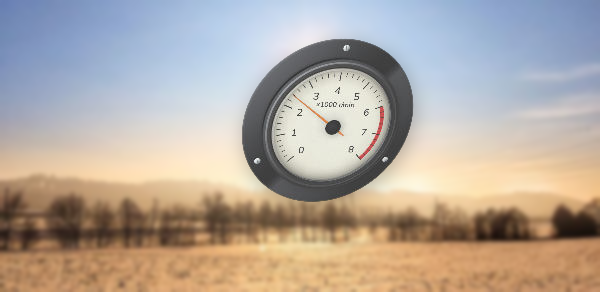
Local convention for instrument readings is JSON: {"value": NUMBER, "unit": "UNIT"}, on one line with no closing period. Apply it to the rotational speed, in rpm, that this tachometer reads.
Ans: {"value": 2400, "unit": "rpm"}
